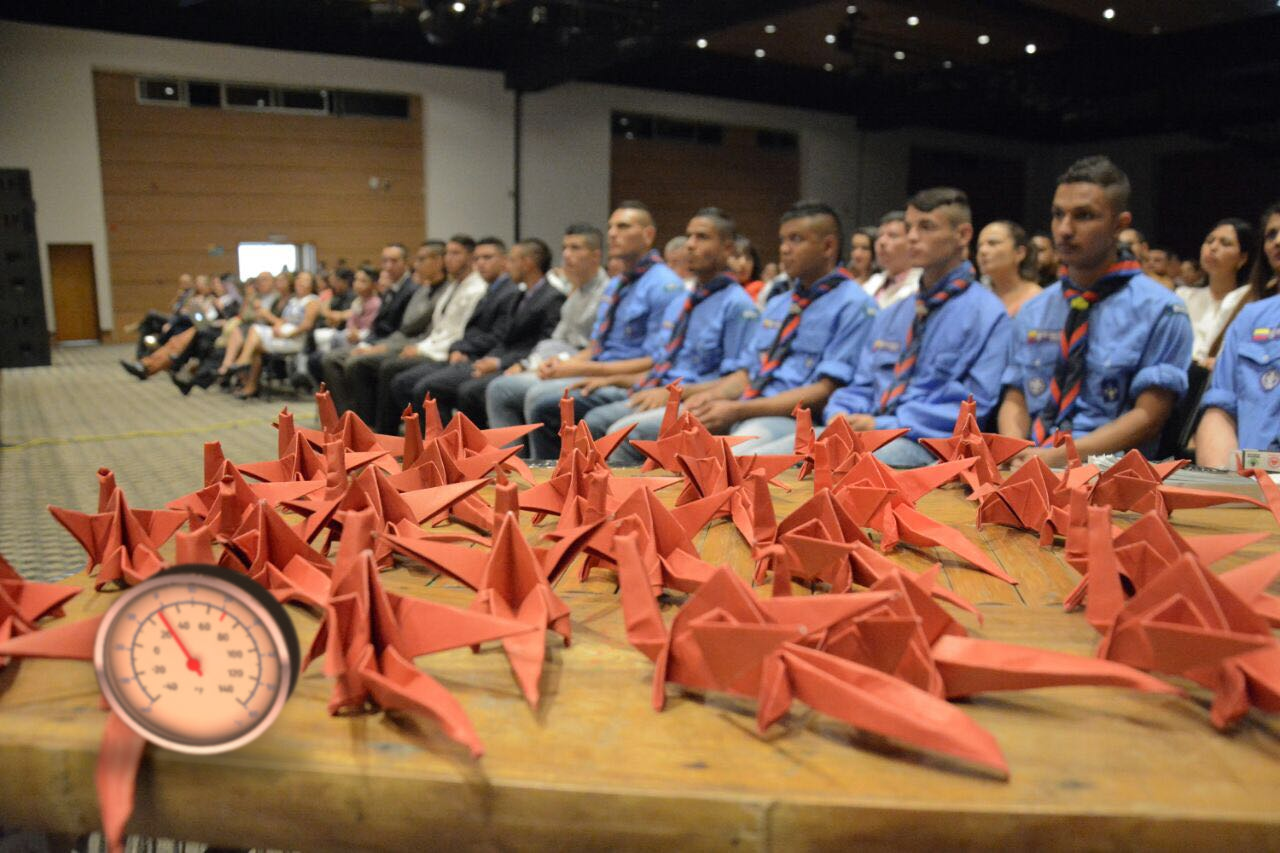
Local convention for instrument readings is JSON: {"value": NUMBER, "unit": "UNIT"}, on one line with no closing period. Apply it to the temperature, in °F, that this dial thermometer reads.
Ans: {"value": 30, "unit": "°F"}
